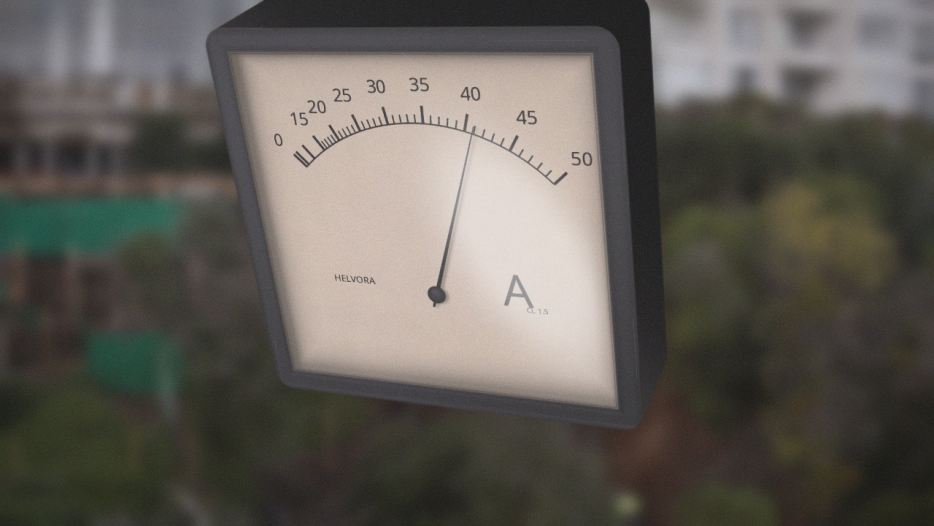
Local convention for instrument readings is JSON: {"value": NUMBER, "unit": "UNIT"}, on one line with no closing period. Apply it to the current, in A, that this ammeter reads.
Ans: {"value": 41, "unit": "A"}
